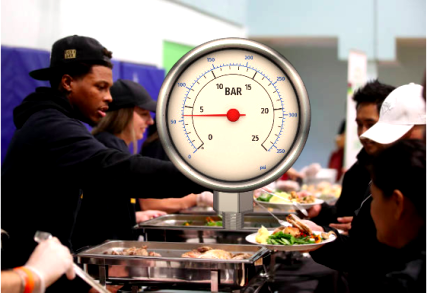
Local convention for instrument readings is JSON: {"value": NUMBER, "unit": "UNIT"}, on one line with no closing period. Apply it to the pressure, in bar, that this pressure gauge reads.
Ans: {"value": 4, "unit": "bar"}
